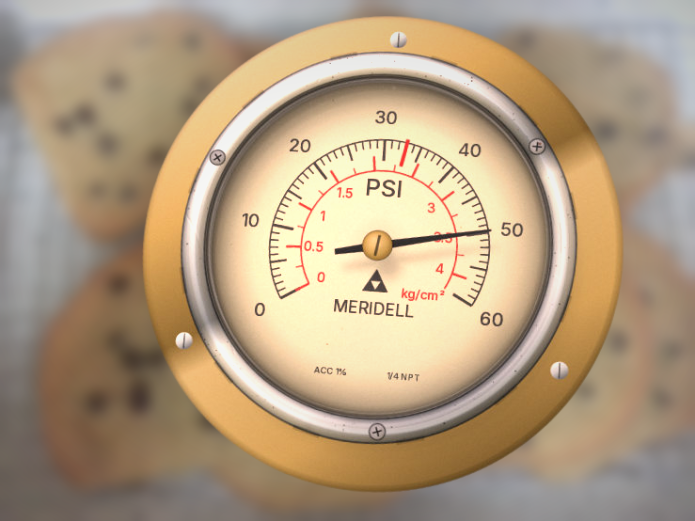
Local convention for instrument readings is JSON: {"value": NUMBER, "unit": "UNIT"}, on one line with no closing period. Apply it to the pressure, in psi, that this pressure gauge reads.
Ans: {"value": 50, "unit": "psi"}
